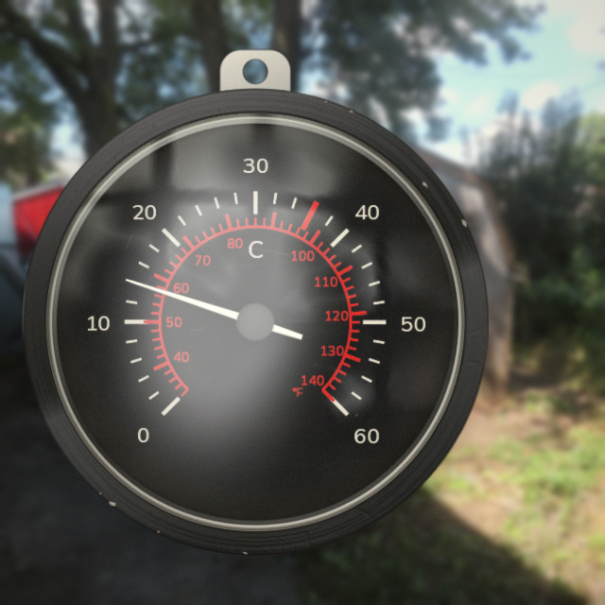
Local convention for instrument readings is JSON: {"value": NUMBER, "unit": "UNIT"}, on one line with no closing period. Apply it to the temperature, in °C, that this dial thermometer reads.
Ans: {"value": 14, "unit": "°C"}
